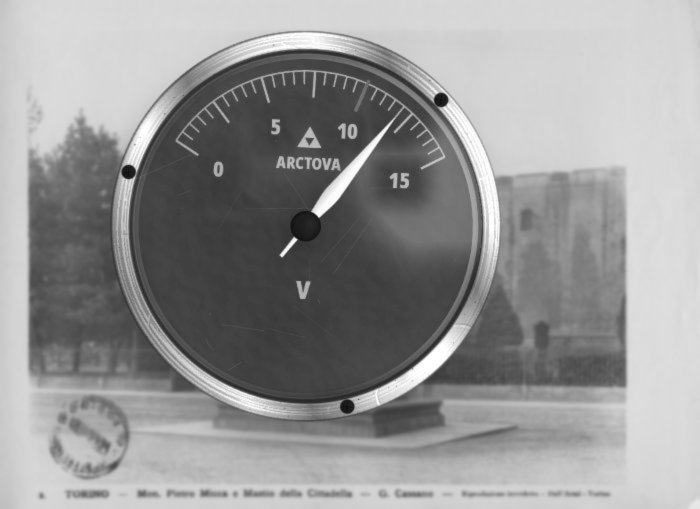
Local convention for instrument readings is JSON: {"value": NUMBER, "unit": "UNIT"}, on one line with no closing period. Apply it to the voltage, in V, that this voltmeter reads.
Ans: {"value": 12, "unit": "V"}
